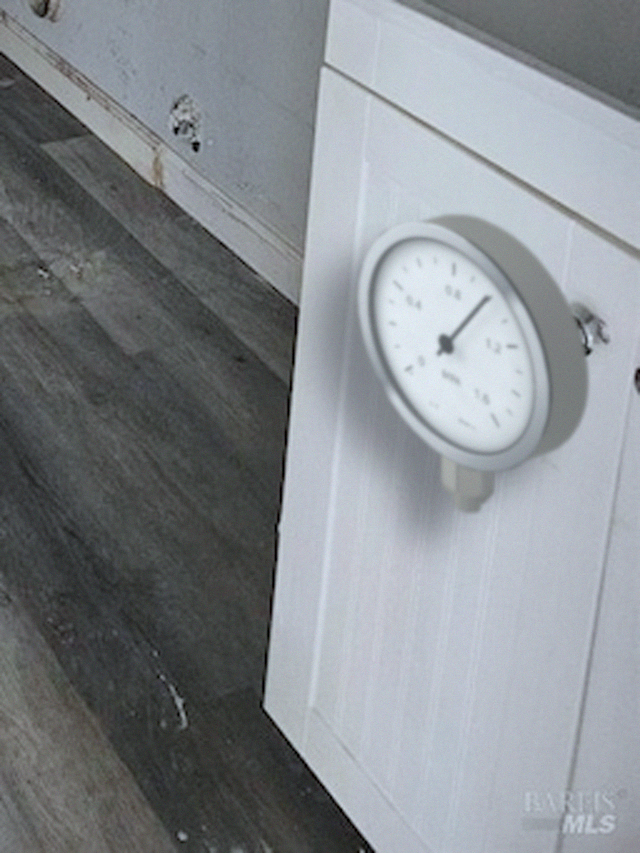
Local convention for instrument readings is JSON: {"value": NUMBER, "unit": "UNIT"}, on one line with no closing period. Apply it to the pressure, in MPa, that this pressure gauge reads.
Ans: {"value": 1, "unit": "MPa"}
